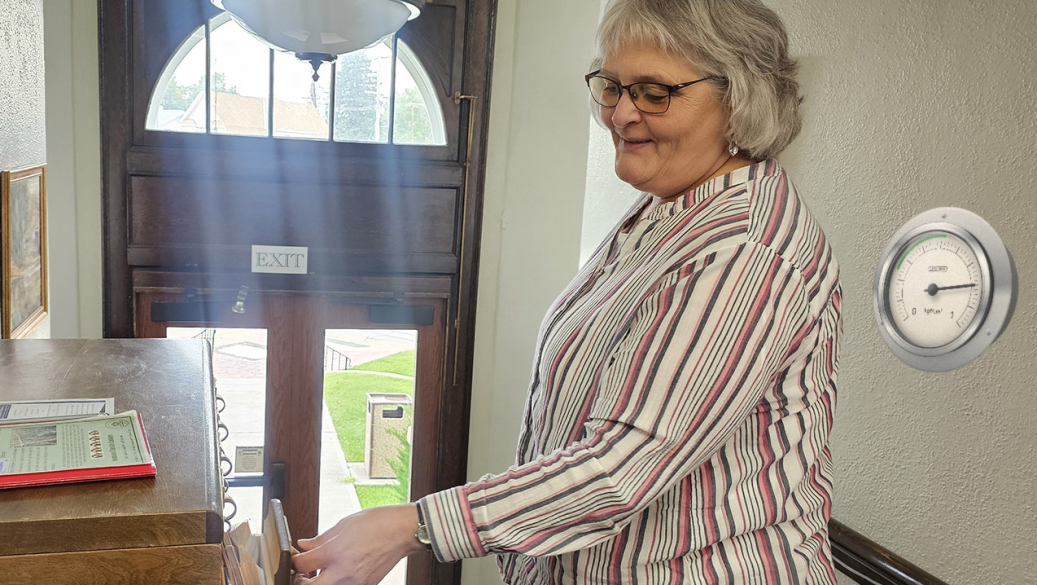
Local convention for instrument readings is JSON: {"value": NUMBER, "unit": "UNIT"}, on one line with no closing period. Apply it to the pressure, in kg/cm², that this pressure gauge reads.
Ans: {"value": 0.8, "unit": "kg/cm²"}
